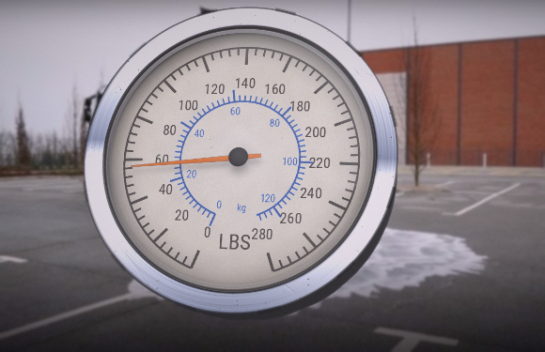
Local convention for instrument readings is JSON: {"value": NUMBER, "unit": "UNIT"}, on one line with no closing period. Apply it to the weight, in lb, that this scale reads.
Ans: {"value": 56, "unit": "lb"}
